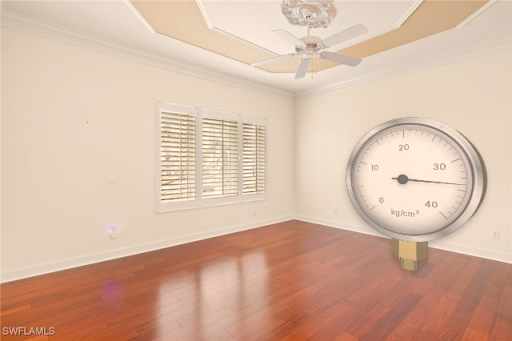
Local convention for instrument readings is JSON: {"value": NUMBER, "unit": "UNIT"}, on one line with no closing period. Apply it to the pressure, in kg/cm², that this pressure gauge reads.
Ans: {"value": 34, "unit": "kg/cm²"}
